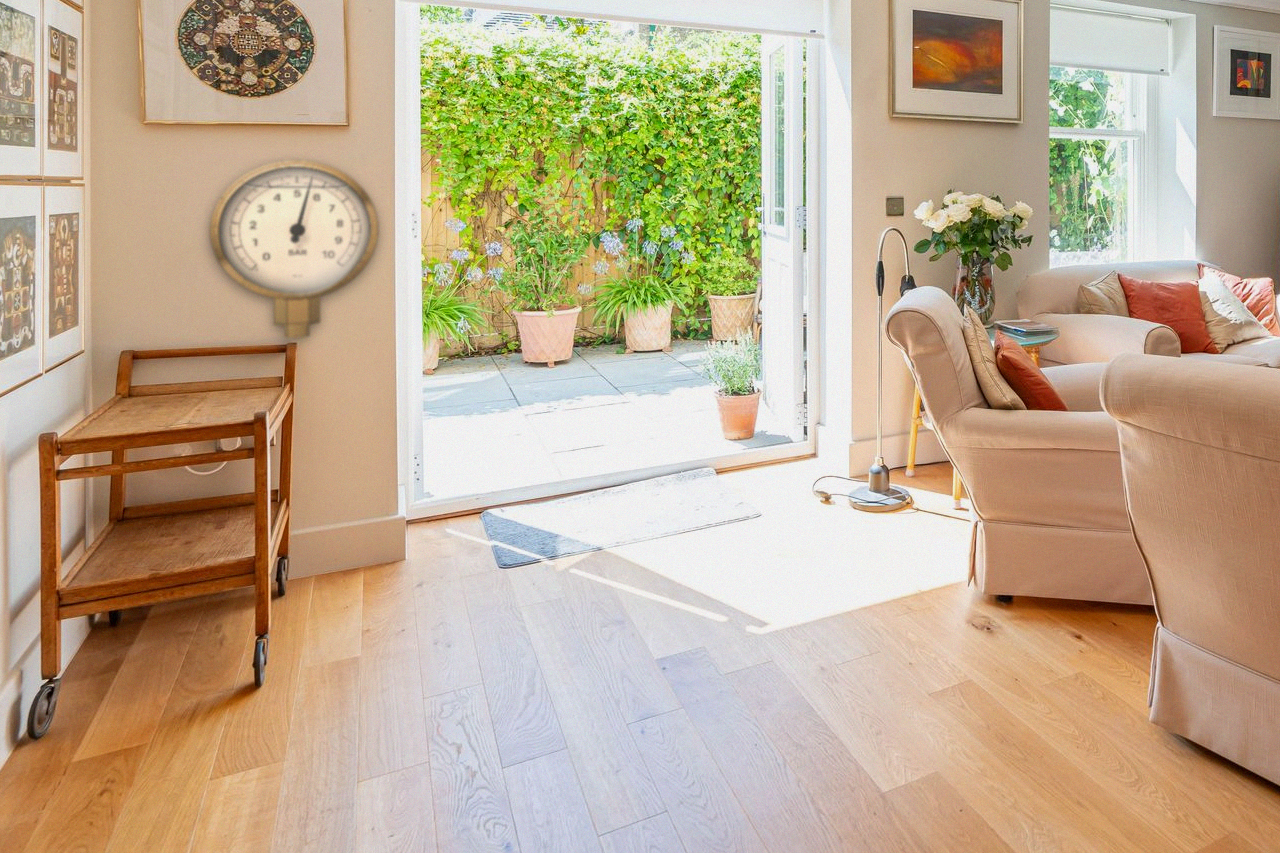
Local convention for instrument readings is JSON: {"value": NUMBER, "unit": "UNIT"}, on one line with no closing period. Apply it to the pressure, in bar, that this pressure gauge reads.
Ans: {"value": 5.5, "unit": "bar"}
